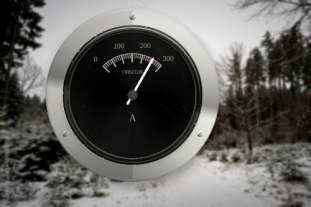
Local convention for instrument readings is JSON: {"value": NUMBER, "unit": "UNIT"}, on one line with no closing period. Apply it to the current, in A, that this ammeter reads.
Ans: {"value": 250, "unit": "A"}
